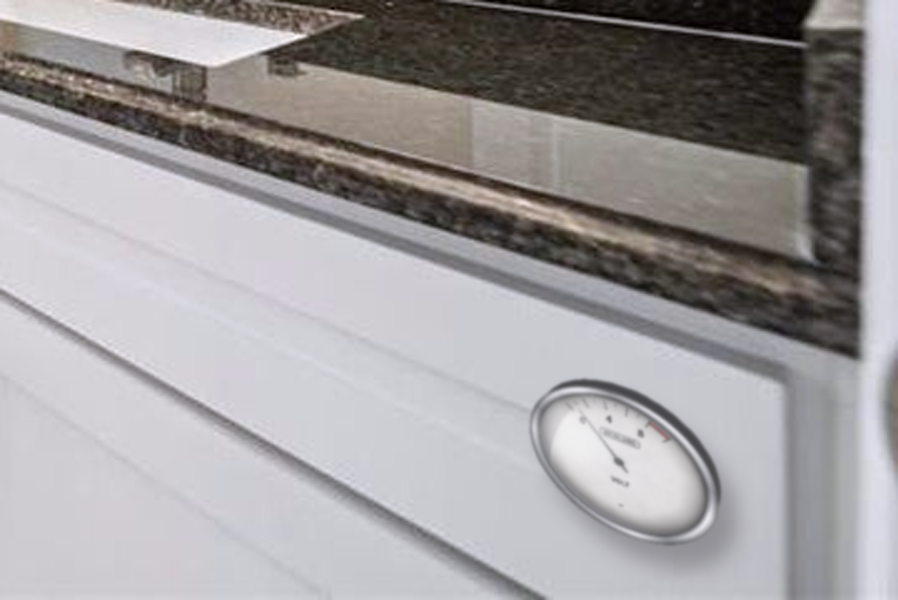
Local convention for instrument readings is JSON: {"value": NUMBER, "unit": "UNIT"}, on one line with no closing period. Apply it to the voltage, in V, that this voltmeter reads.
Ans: {"value": 1, "unit": "V"}
